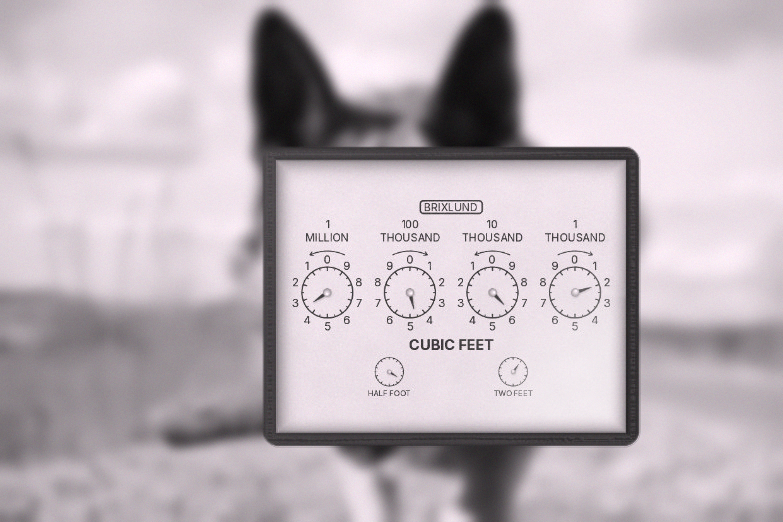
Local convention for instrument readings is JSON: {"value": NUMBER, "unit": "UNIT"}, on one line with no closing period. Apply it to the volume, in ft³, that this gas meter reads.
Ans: {"value": 346200, "unit": "ft³"}
